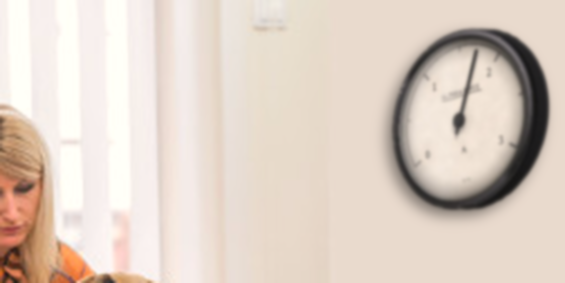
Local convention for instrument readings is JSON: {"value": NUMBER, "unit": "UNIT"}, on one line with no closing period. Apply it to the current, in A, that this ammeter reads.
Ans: {"value": 1.75, "unit": "A"}
